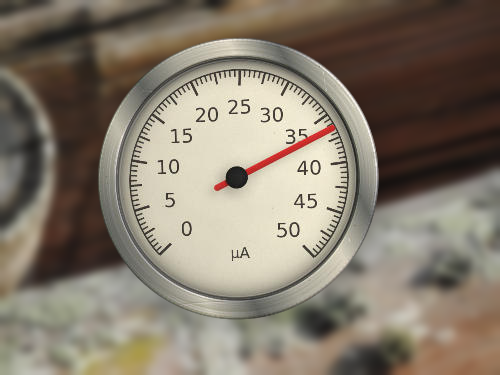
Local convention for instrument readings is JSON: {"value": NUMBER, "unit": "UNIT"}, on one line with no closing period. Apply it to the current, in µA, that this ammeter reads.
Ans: {"value": 36.5, "unit": "µA"}
